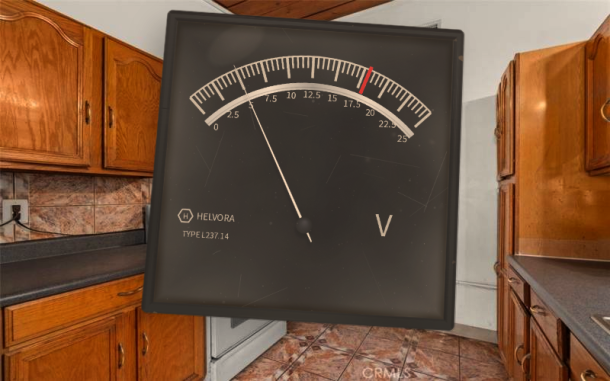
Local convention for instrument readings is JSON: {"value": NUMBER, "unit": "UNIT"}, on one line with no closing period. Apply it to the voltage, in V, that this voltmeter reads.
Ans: {"value": 5, "unit": "V"}
